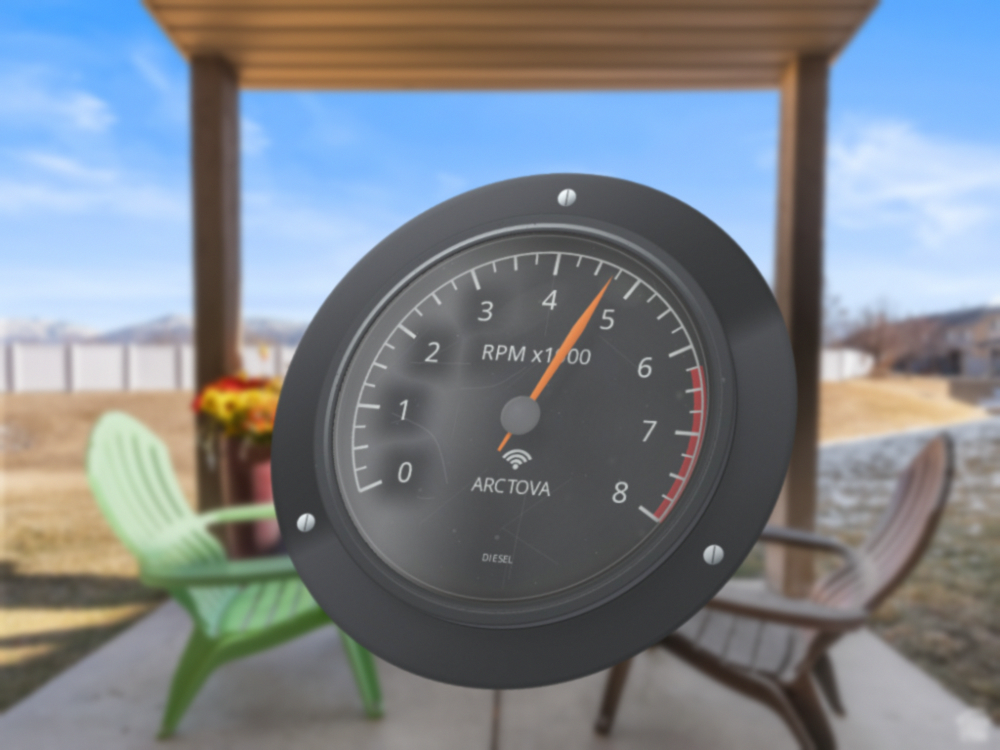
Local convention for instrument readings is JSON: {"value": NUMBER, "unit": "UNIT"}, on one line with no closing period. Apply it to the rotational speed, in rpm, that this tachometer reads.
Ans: {"value": 4750, "unit": "rpm"}
